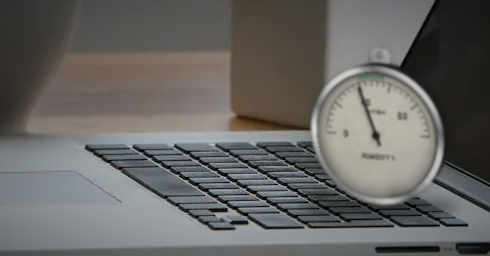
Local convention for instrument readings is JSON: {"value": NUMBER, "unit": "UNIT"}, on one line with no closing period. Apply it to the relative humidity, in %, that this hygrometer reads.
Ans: {"value": 40, "unit": "%"}
